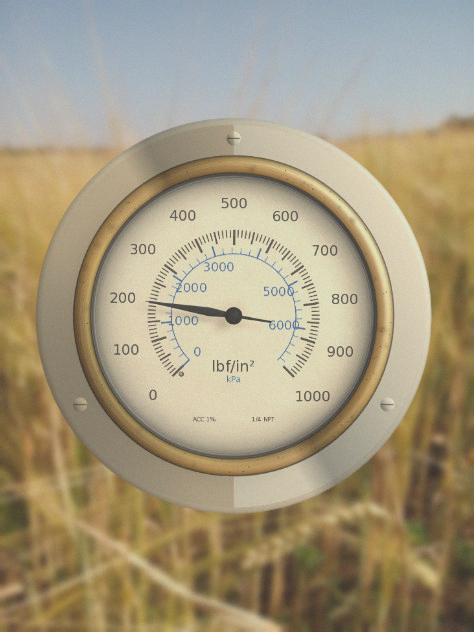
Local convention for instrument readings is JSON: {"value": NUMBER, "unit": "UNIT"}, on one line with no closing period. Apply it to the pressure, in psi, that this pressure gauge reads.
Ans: {"value": 200, "unit": "psi"}
